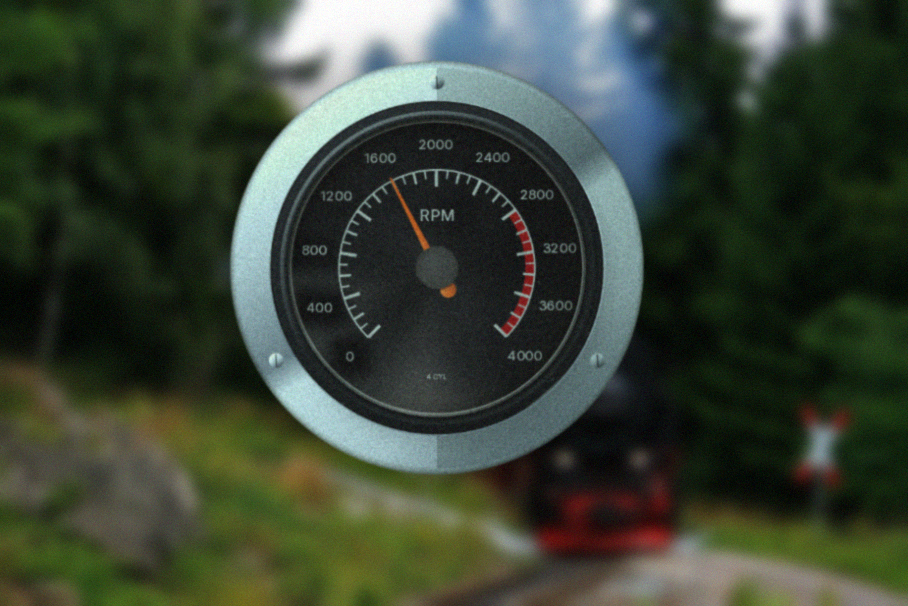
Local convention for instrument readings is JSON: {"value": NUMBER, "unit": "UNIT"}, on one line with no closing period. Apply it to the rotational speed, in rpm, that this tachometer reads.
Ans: {"value": 1600, "unit": "rpm"}
